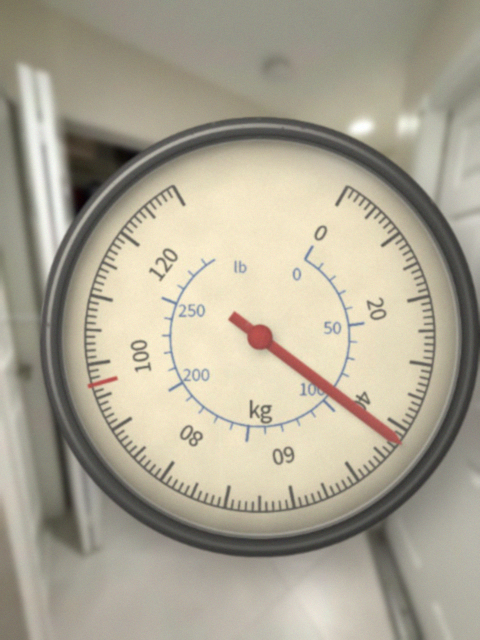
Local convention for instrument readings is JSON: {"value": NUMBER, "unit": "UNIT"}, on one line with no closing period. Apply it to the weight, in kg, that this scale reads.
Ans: {"value": 42, "unit": "kg"}
